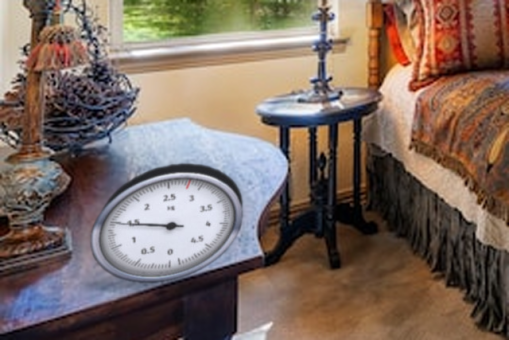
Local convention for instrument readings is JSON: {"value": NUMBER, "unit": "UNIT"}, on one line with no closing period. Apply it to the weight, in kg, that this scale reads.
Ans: {"value": 1.5, "unit": "kg"}
